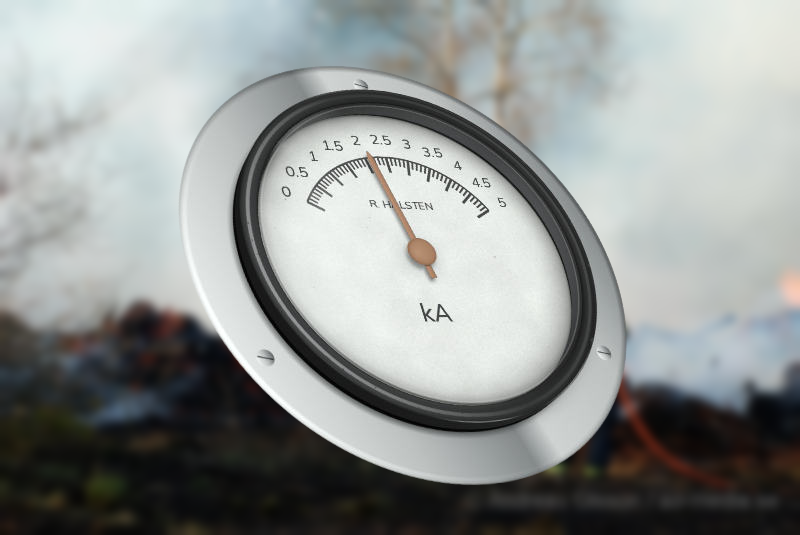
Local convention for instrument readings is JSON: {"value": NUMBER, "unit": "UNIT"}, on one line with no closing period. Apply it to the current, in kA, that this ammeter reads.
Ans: {"value": 2, "unit": "kA"}
